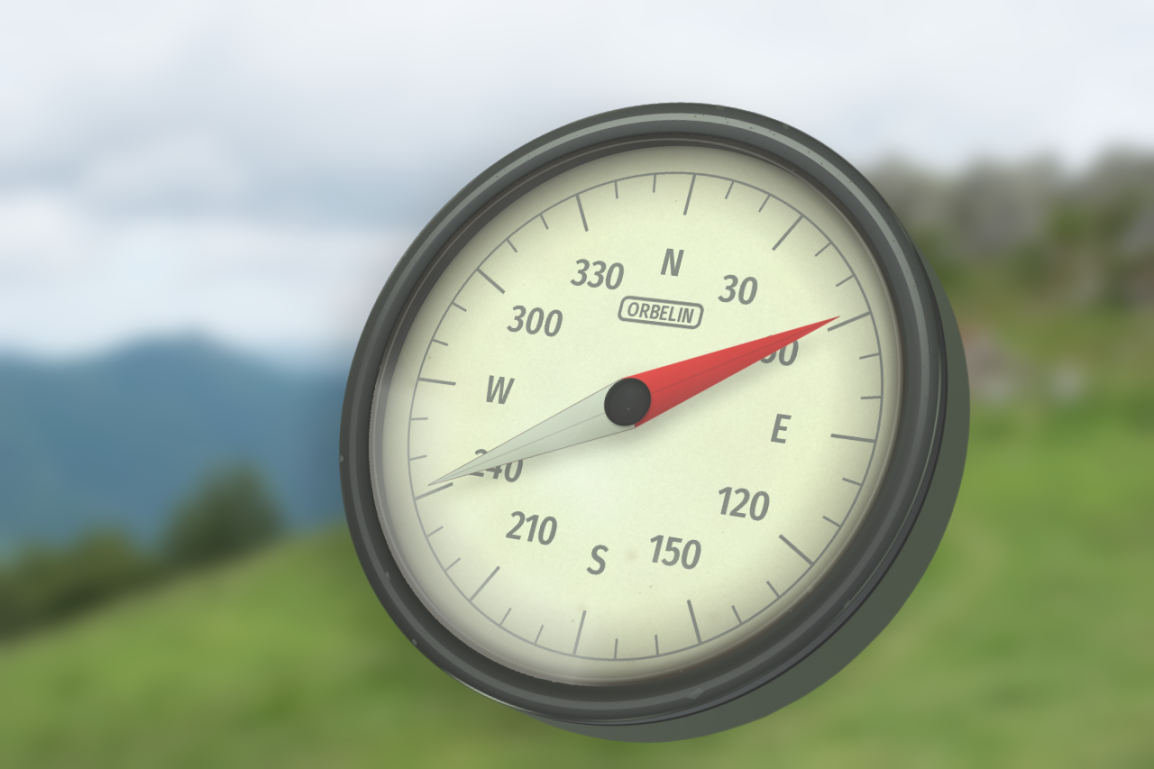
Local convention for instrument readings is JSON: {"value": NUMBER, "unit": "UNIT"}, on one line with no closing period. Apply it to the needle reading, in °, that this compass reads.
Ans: {"value": 60, "unit": "°"}
